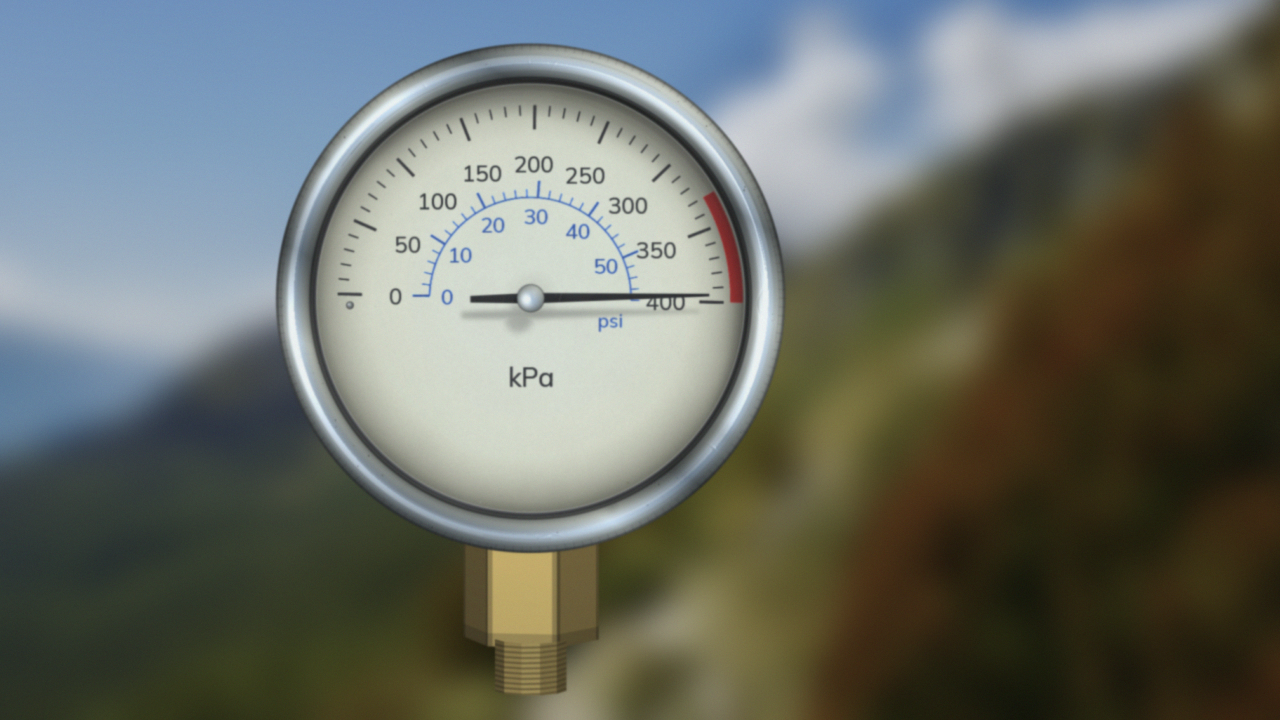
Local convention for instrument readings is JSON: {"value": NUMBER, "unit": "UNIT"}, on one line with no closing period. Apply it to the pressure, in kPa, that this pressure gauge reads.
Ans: {"value": 395, "unit": "kPa"}
